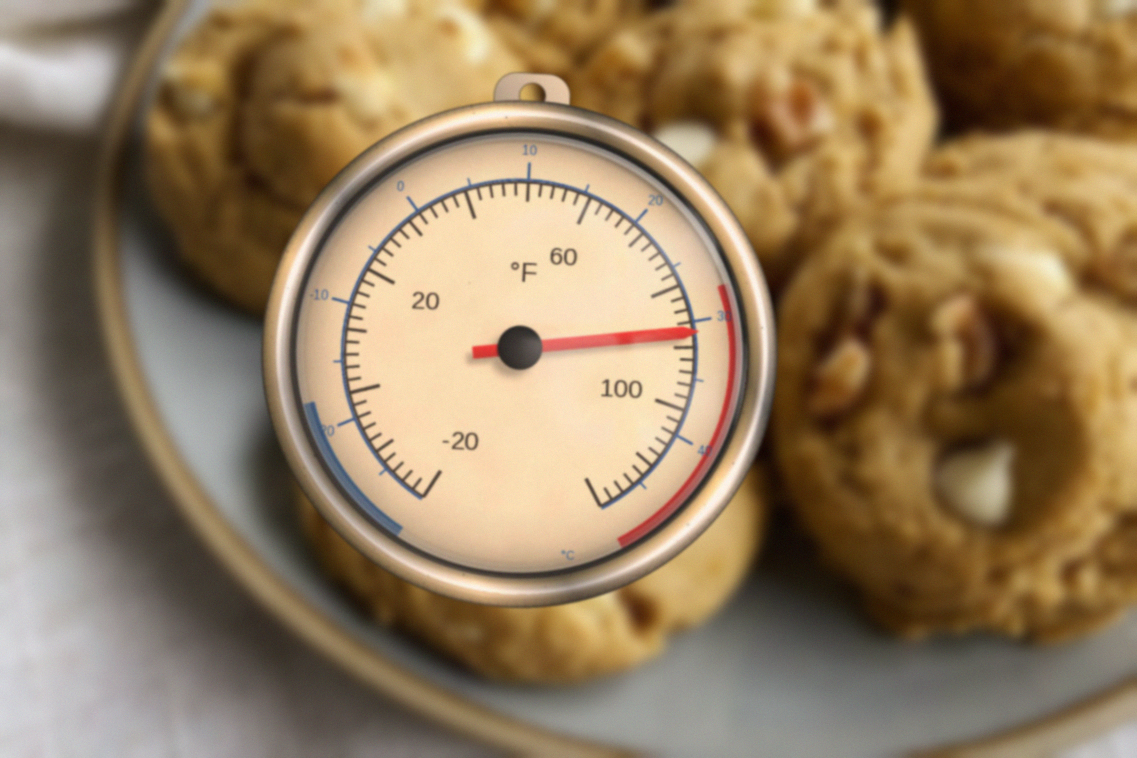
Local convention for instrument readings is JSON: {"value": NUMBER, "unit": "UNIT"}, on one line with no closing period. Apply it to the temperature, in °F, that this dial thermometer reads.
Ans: {"value": 88, "unit": "°F"}
